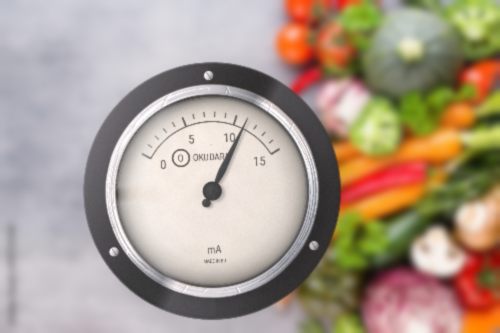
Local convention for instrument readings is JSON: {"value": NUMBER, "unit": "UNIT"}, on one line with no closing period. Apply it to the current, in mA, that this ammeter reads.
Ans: {"value": 11, "unit": "mA"}
